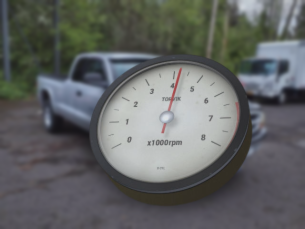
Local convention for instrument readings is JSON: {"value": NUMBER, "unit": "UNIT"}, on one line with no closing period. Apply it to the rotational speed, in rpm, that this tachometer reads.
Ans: {"value": 4250, "unit": "rpm"}
